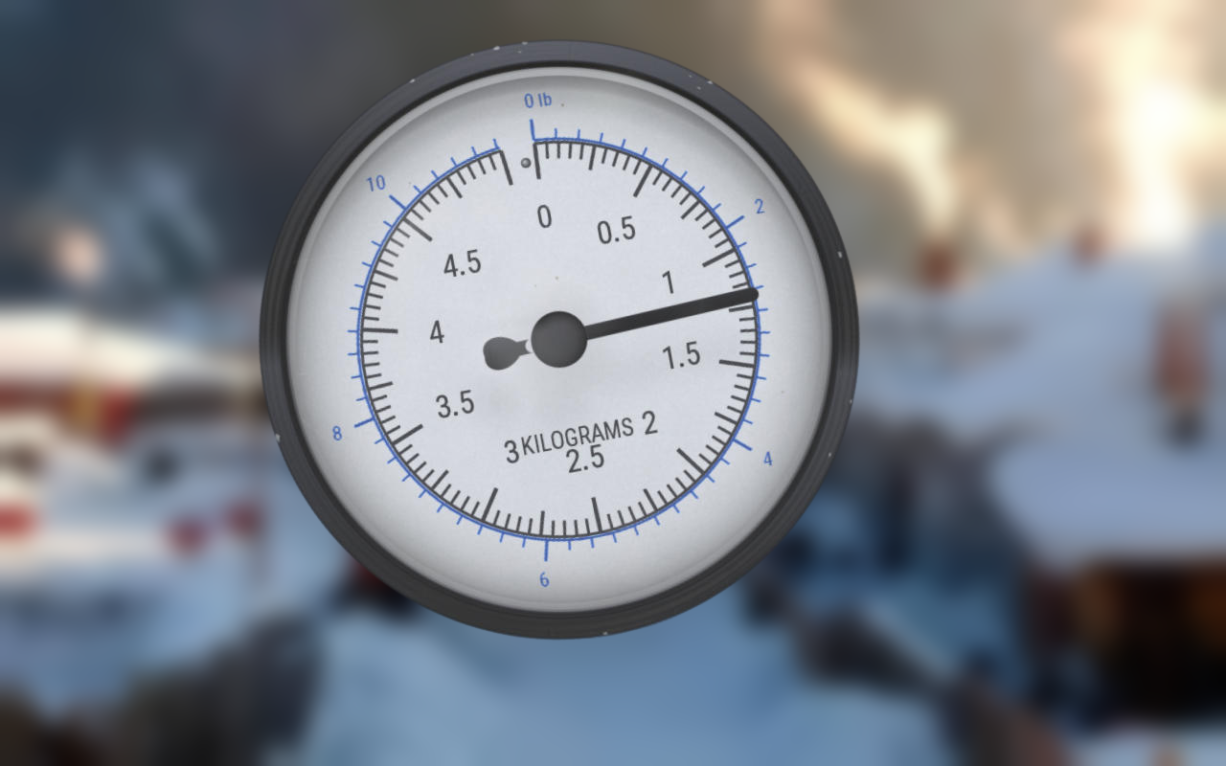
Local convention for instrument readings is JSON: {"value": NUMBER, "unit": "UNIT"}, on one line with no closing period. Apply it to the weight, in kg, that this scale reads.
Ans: {"value": 1.2, "unit": "kg"}
